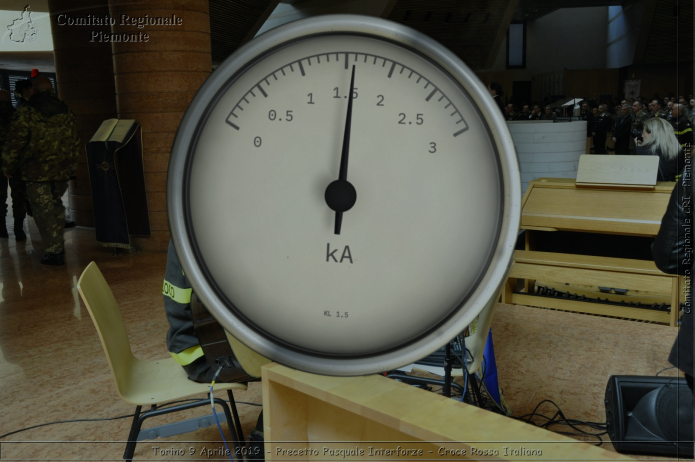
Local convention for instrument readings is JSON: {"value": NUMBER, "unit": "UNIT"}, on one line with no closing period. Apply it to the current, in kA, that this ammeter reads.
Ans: {"value": 1.6, "unit": "kA"}
